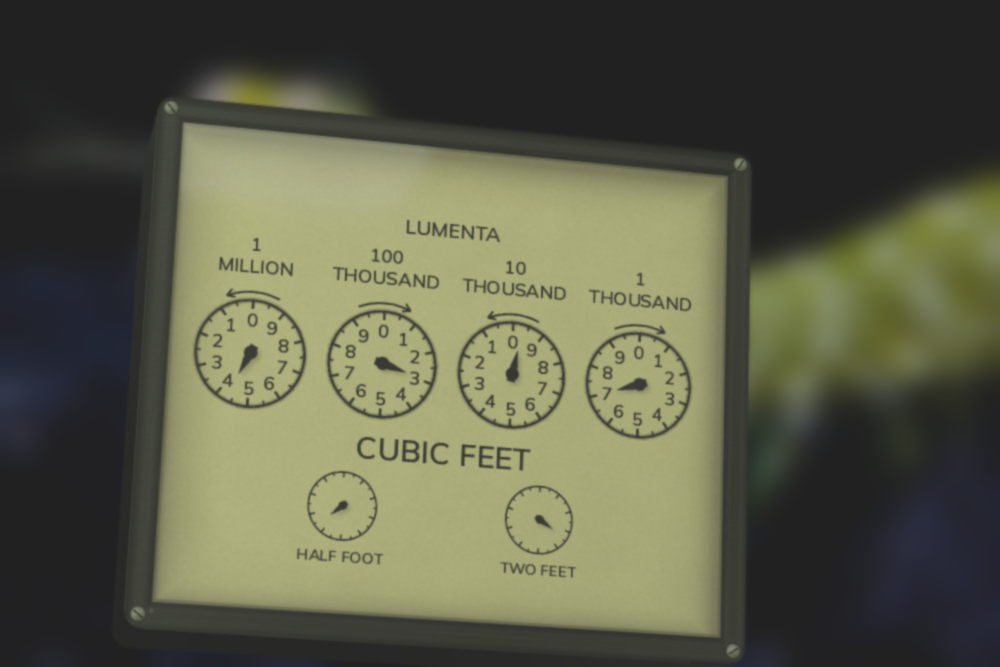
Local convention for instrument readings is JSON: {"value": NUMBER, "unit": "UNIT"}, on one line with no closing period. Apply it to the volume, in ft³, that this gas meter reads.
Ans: {"value": 429700, "unit": "ft³"}
